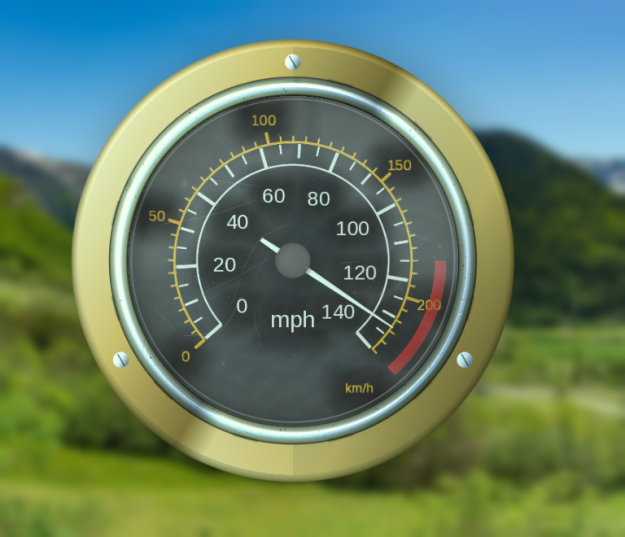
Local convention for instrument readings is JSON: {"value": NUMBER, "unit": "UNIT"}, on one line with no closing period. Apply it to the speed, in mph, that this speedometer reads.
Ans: {"value": 132.5, "unit": "mph"}
